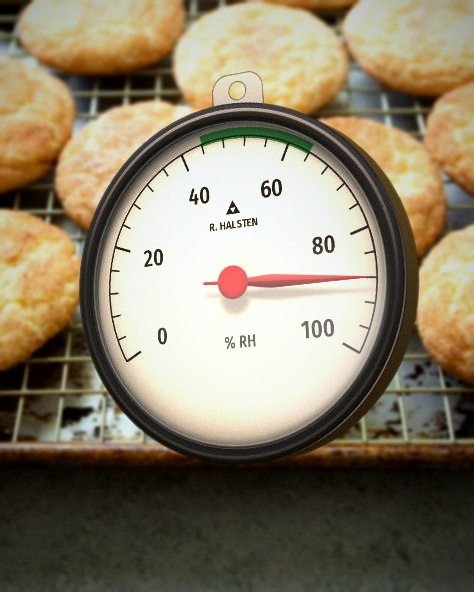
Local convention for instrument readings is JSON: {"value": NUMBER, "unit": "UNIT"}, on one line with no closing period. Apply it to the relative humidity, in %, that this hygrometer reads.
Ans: {"value": 88, "unit": "%"}
